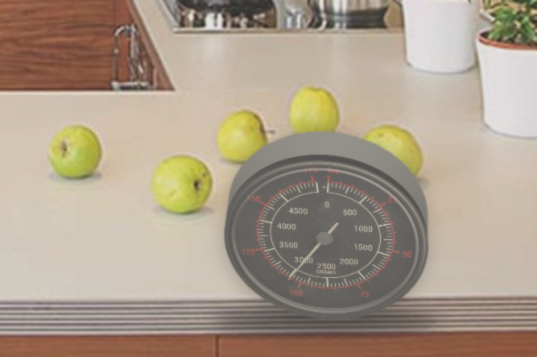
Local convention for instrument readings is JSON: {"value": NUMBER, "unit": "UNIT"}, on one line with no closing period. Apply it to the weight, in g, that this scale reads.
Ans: {"value": 3000, "unit": "g"}
